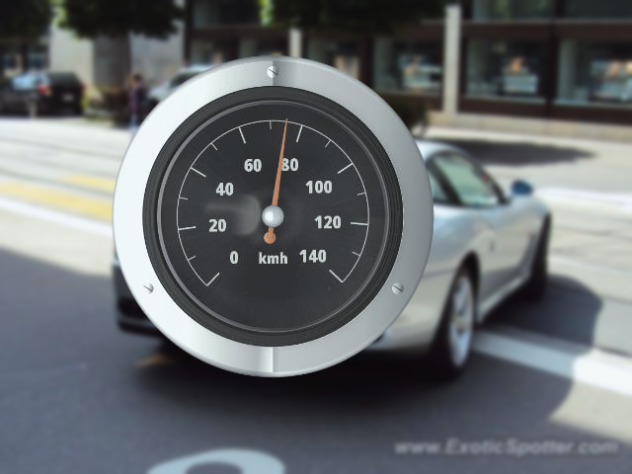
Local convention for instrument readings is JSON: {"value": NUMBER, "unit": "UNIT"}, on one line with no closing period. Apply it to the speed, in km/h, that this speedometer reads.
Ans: {"value": 75, "unit": "km/h"}
